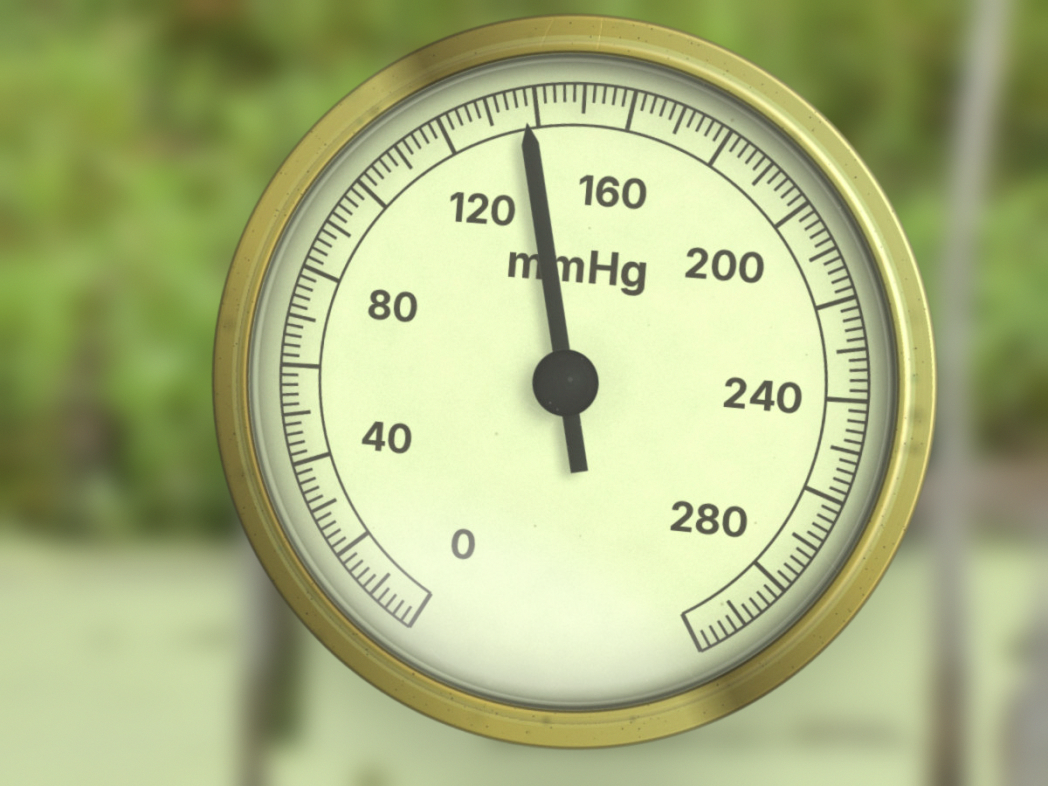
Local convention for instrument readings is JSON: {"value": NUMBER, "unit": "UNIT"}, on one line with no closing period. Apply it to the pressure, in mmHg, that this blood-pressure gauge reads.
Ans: {"value": 138, "unit": "mmHg"}
